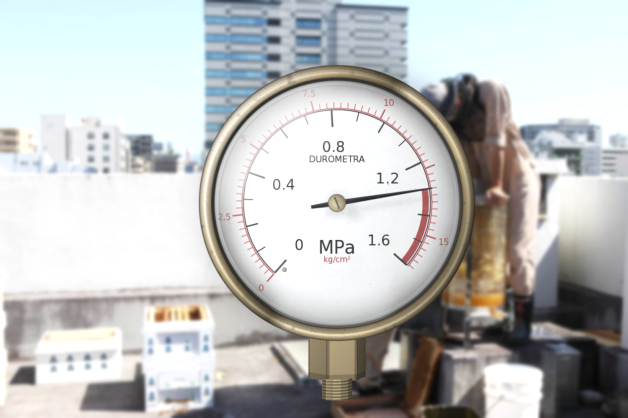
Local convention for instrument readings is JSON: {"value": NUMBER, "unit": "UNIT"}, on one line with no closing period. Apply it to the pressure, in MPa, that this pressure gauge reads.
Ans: {"value": 1.3, "unit": "MPa"}
